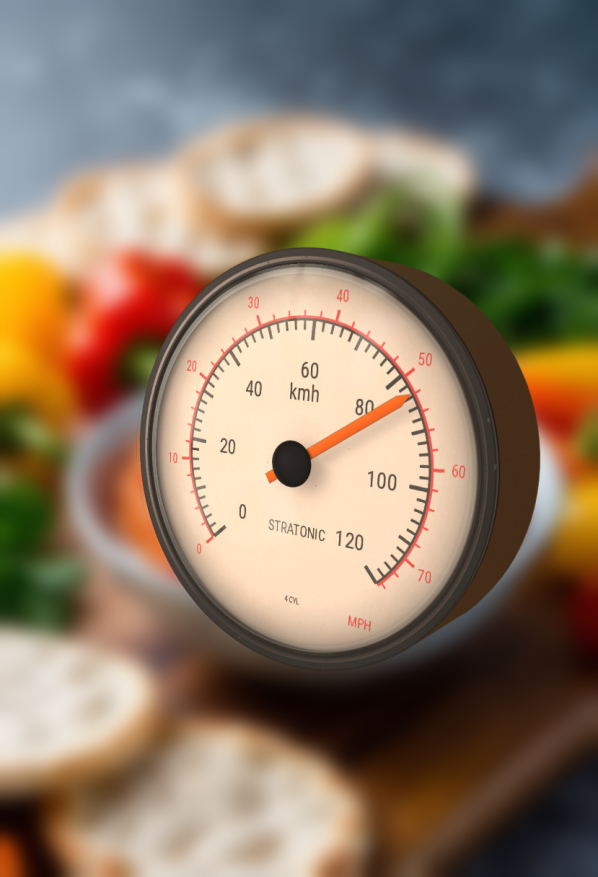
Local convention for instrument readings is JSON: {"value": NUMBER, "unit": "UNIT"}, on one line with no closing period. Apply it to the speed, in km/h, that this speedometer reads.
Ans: {"value": 84, "unit": "km/h"}
